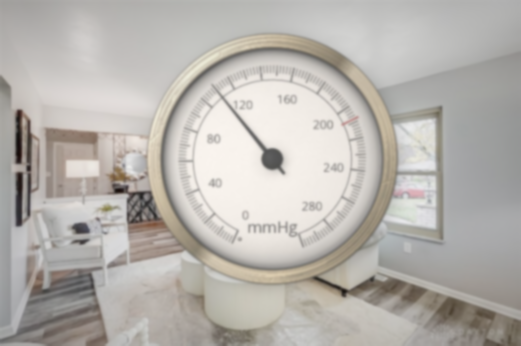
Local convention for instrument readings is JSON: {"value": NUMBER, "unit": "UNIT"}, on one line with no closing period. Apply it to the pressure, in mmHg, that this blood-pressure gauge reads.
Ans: {"value": 110, "unit": "mmHg"}
